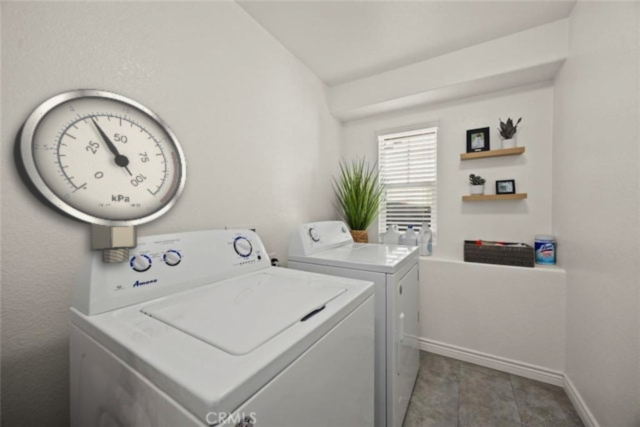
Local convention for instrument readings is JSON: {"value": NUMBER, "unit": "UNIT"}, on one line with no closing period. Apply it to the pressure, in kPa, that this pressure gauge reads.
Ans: {"value": 37.5, "unit": "kPa"}
